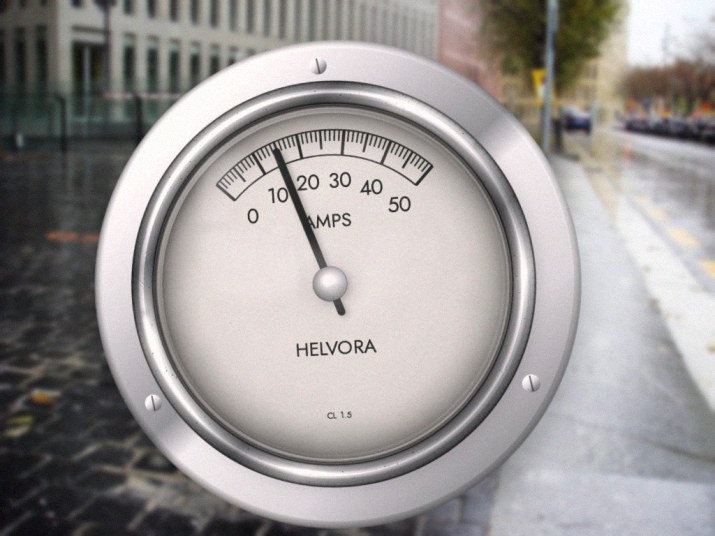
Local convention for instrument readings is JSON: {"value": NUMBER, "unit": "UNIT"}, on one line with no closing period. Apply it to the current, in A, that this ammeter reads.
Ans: {"value": 15, "unit": "A"}
